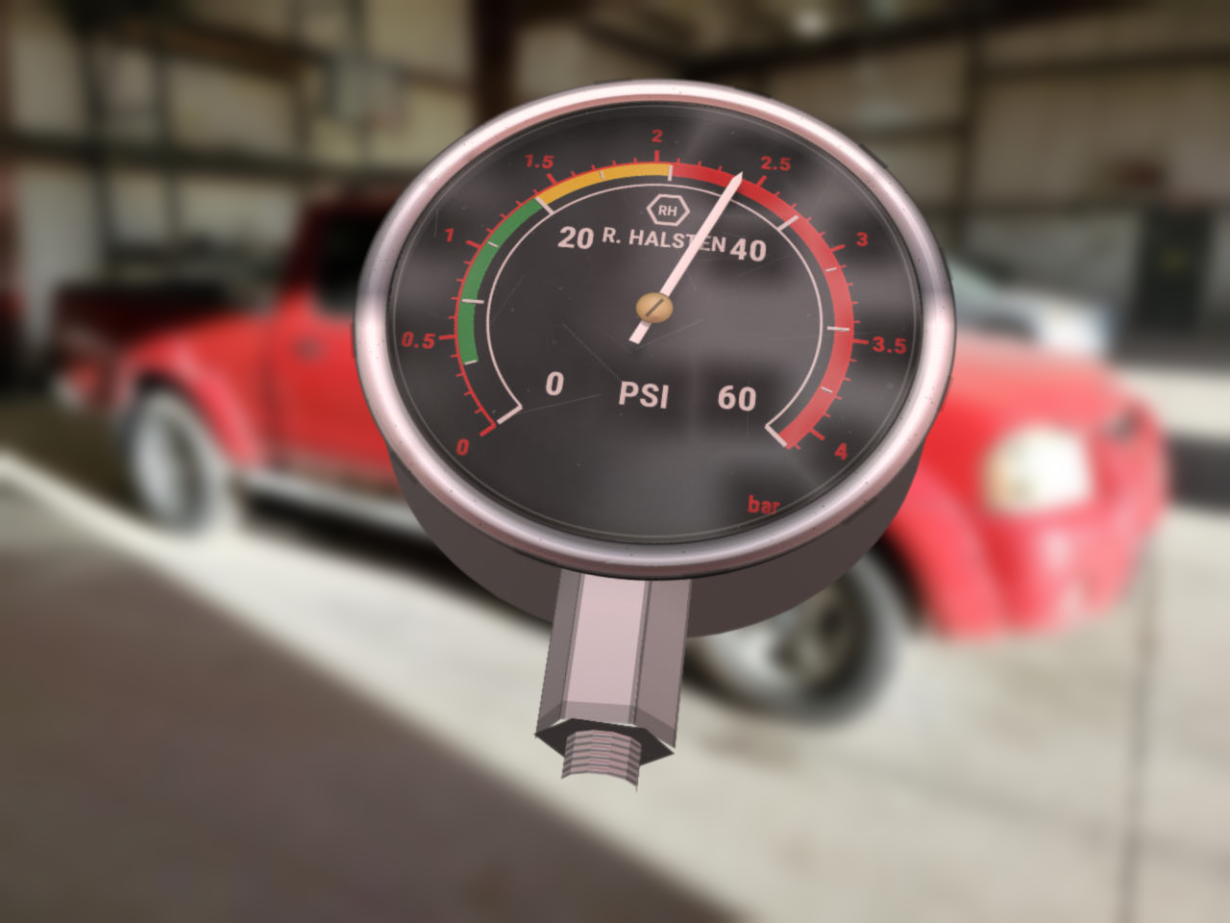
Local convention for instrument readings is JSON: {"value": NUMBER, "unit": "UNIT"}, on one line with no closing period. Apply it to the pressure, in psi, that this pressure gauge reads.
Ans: {"value": 35, "unit": "psi"}
